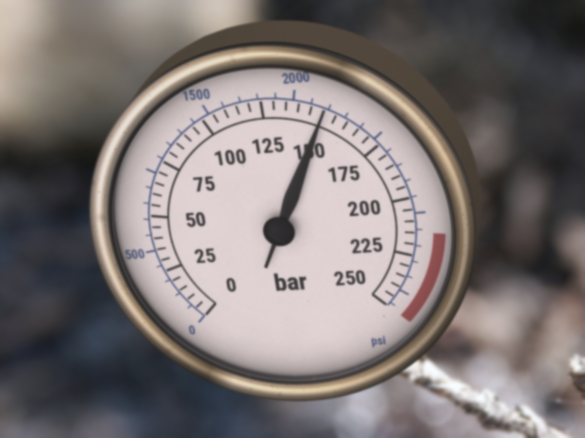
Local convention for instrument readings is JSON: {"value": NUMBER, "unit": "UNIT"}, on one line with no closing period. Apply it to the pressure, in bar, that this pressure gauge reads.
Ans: {"value": 150, "unit": "bar"}
